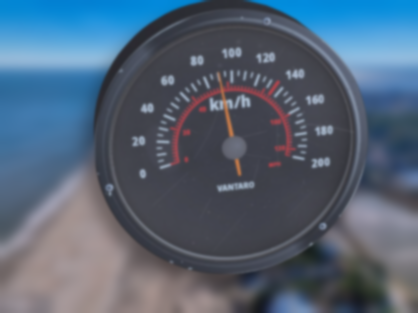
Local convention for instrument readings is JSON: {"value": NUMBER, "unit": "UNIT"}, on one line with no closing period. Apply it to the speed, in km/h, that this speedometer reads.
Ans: {"value": 90, "unit": "km/h"}
